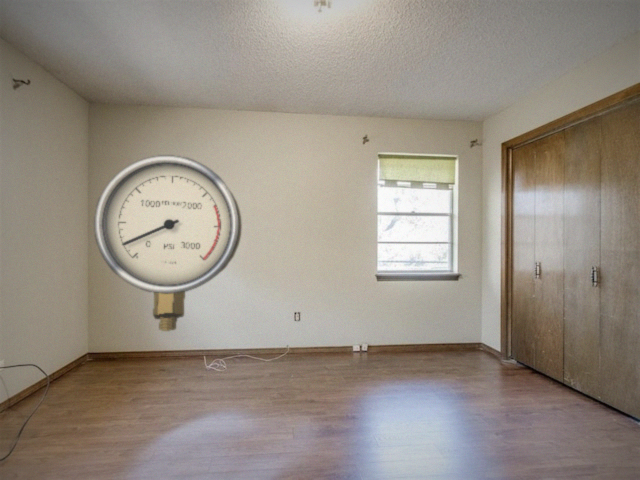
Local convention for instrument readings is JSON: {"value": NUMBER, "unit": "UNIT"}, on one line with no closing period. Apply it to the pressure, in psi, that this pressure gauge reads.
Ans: {"value": 200, "unit": "psi"}
